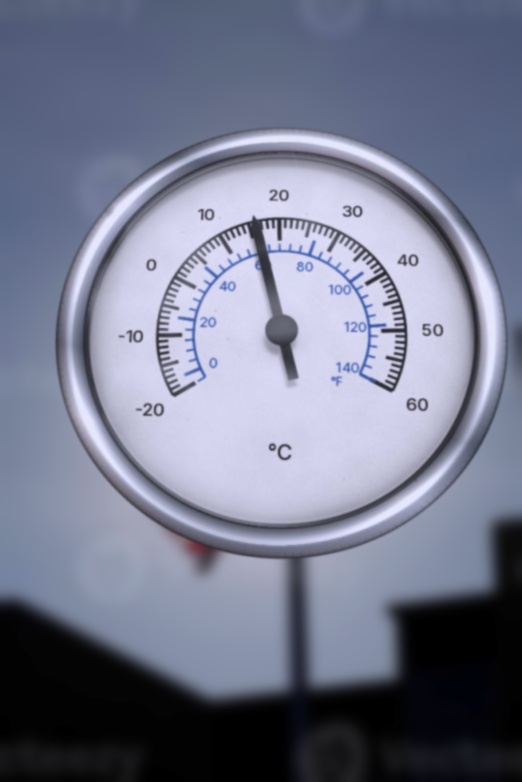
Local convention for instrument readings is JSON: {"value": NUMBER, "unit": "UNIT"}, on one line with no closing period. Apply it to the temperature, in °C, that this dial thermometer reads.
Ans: {"value": 16, "unit": "°C"}
